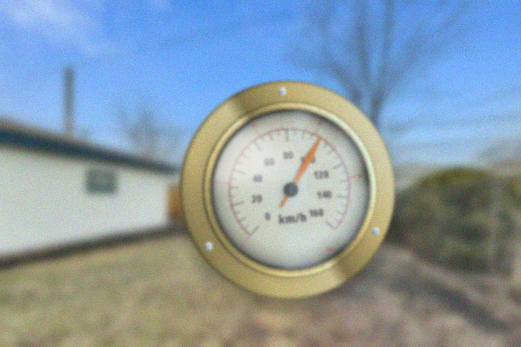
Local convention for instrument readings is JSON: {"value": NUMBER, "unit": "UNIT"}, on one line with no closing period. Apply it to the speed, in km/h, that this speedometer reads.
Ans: {"value": 100, "unit": "km/h"}
